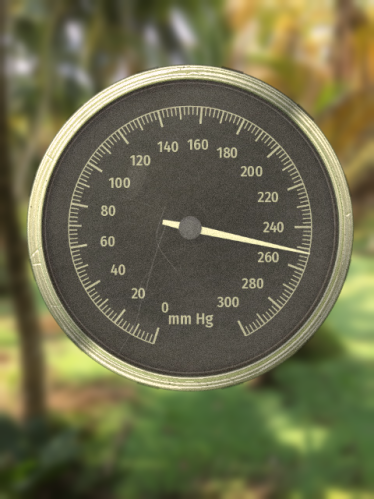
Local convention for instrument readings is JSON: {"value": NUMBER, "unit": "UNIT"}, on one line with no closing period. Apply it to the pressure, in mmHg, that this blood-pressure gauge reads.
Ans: {"value": 252, "unit": "mmHg"}
